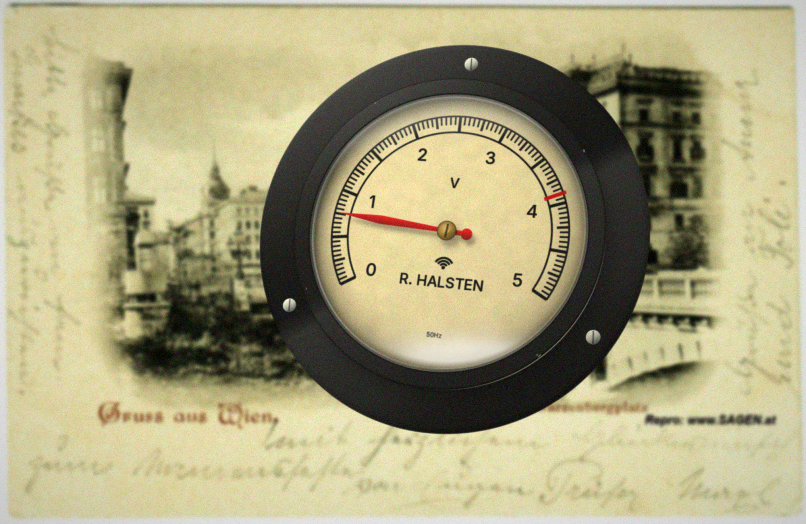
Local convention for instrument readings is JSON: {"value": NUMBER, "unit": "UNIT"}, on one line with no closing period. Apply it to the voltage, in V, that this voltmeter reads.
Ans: {"value": 0.75, "unit": "V"}
